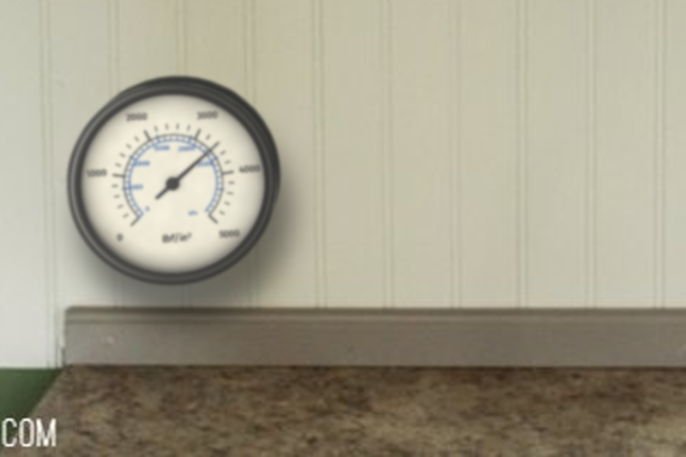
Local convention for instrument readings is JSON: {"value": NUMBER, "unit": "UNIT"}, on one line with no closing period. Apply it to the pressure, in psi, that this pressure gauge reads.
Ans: {"value": 3400, "unit": "psi"}
